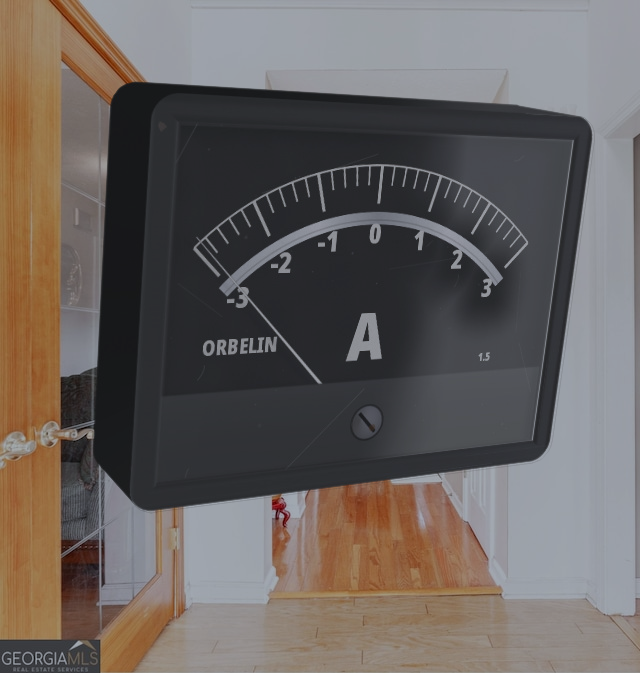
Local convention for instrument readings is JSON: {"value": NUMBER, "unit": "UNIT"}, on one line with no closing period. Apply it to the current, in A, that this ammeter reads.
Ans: {"value": -2.9, "unit": "A"}
